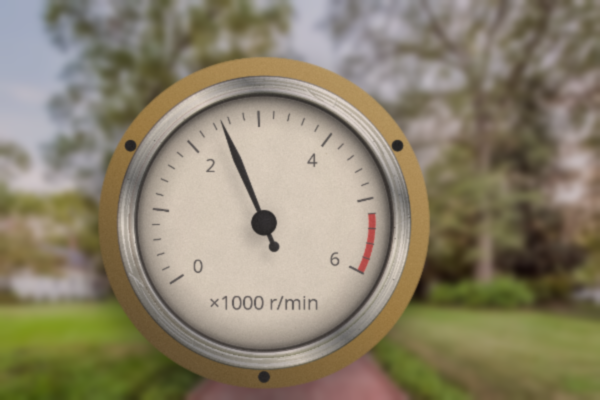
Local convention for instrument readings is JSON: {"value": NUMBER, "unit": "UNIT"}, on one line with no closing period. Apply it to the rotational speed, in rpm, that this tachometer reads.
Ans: {"value": 2500, "unit": "rpm"}
